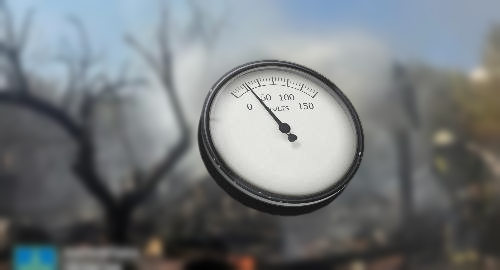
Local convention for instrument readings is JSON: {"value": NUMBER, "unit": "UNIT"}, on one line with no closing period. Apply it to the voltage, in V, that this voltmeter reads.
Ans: {"value": 25, "unit": "V"}
